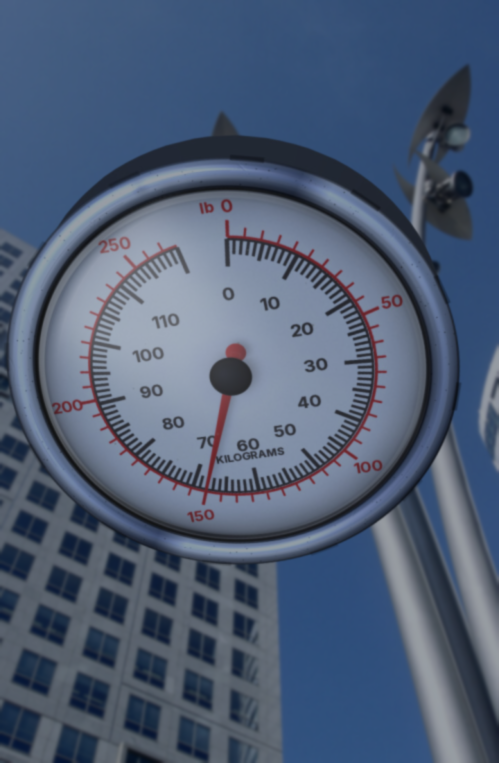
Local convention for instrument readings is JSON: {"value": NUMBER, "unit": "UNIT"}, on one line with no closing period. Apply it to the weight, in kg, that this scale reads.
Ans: {"value": 68, "unit": "kg"}
